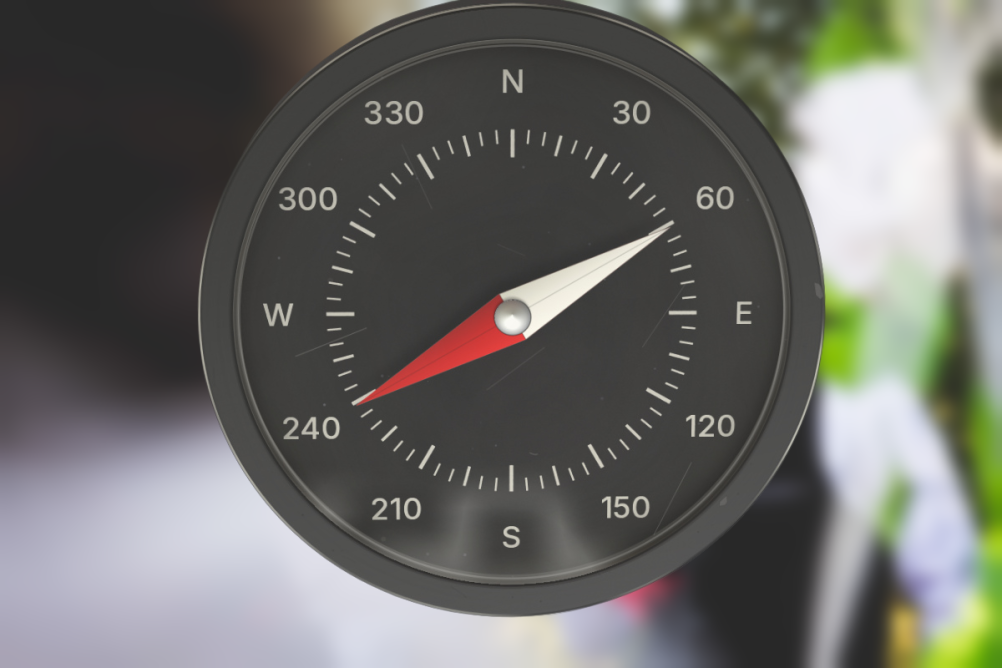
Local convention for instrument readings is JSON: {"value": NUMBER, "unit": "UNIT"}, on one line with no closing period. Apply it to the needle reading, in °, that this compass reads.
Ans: {"value": 240, "unit": "°"}
